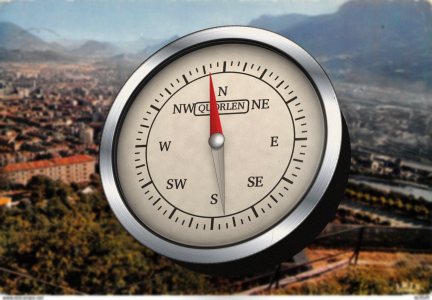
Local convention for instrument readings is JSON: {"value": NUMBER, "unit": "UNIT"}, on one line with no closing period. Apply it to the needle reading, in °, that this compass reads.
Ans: {"value": 350, "unit": "°"}
